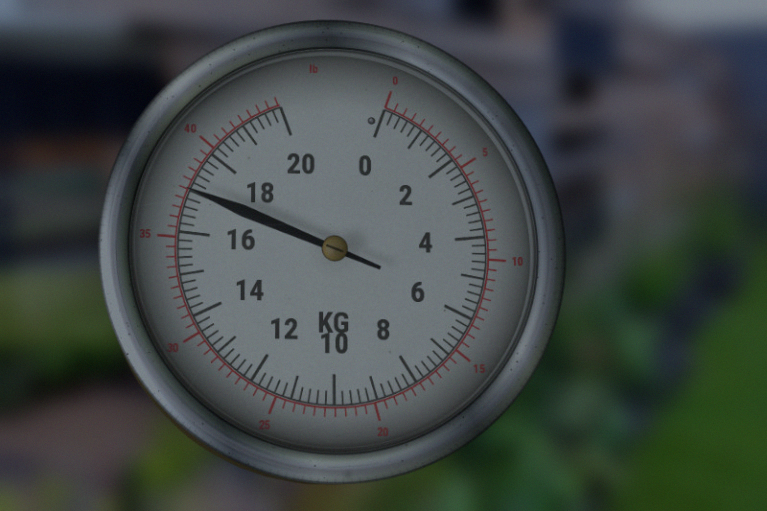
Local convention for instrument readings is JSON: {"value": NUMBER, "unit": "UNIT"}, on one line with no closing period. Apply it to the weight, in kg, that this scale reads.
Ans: {"value": 17, "unit": "kg"}
